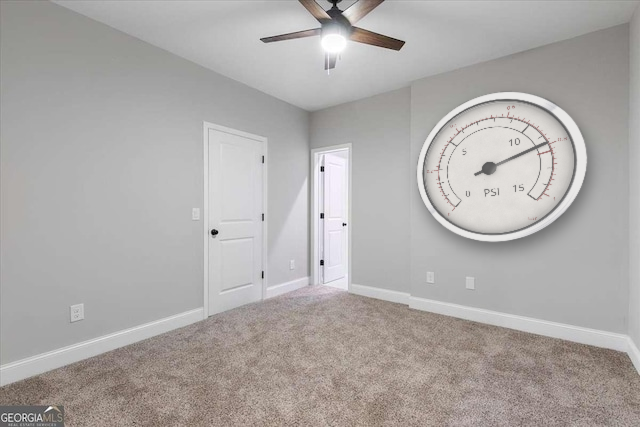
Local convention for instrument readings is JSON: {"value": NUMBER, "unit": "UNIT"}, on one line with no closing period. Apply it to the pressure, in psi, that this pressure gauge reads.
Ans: {"value": 11.5, "unit": "psi"}
